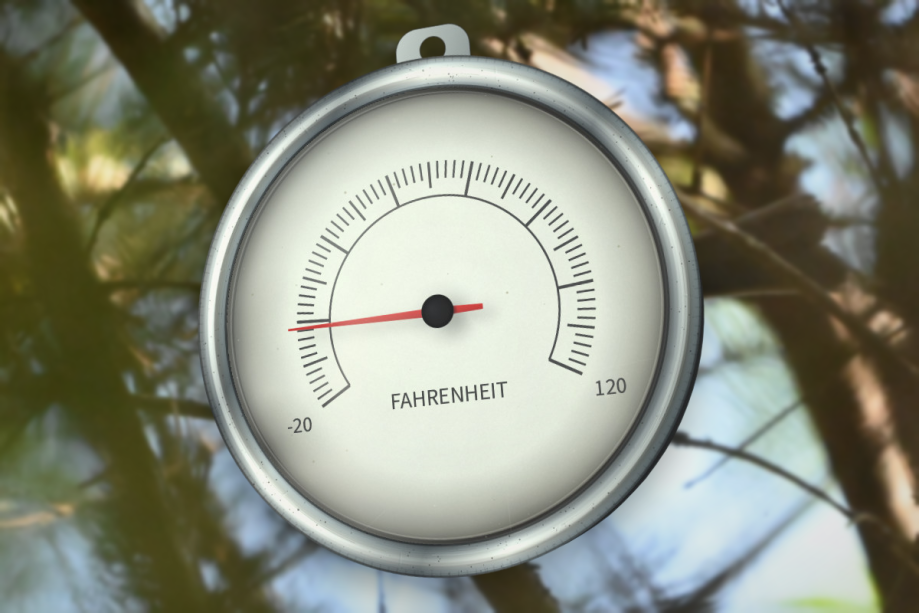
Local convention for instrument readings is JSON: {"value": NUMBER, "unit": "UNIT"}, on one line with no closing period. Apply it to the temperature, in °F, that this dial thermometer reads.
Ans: {"value": -2, "unit": "°F"}
